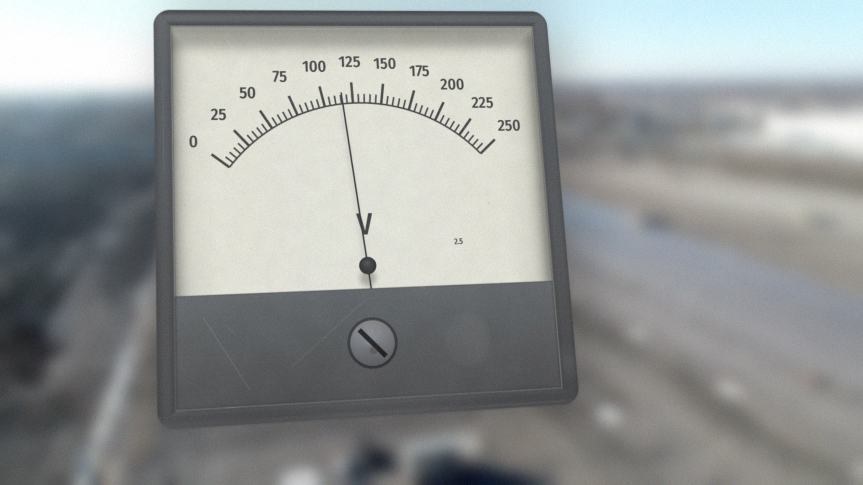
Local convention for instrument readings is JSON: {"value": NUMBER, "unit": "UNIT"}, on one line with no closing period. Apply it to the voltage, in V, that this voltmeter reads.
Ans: {"value": 115, "unit": "V"}
